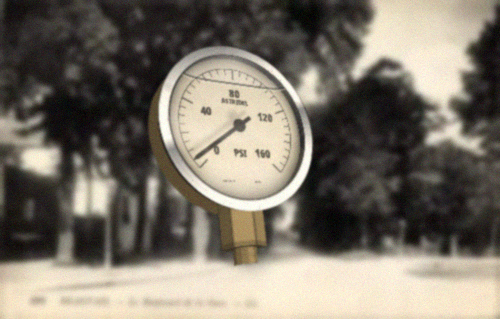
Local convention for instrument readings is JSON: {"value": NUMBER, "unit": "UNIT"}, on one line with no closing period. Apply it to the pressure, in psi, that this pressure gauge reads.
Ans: {"value": 5, "unit": "psi"}
